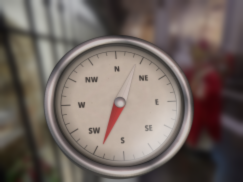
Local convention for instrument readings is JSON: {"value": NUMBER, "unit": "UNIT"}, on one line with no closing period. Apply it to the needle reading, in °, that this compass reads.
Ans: {"value": 205, "unit": "°"}
